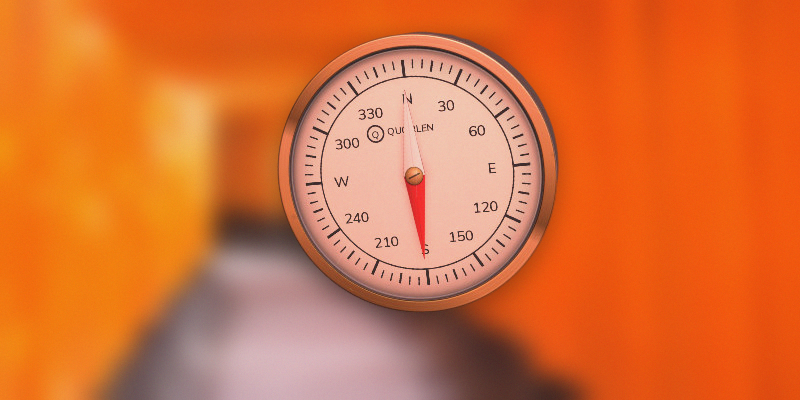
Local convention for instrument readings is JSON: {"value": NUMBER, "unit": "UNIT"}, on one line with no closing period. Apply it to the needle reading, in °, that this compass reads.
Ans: {"value": 180, "unit": "°"}
